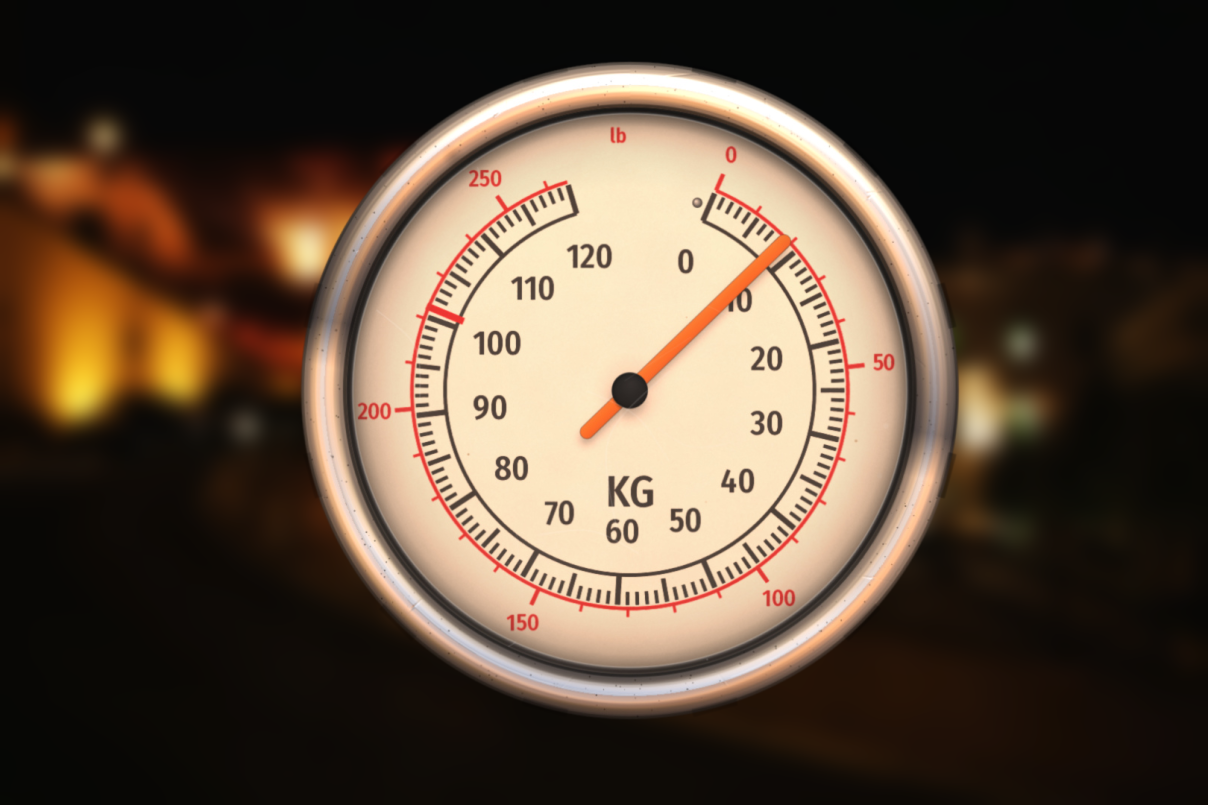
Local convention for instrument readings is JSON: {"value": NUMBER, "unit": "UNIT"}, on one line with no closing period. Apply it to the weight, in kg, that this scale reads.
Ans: {"value": 8.5, "unit": "kg"}
